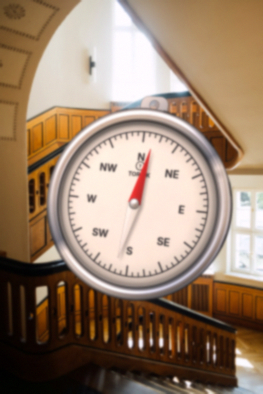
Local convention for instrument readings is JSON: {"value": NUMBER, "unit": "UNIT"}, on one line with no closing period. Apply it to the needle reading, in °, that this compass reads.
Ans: {"value": 10, "unit": "°"}
